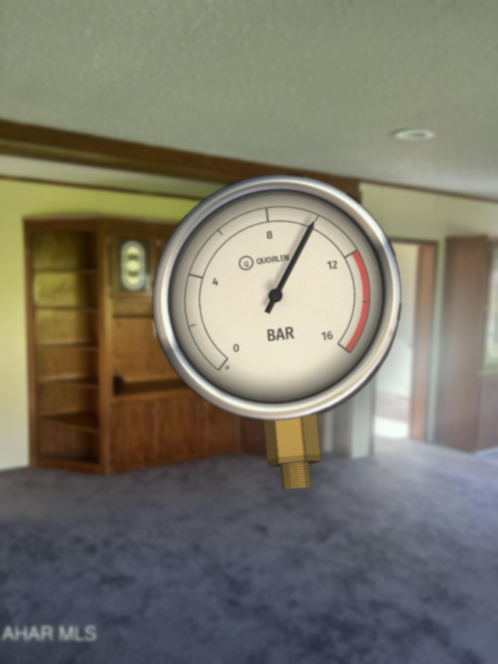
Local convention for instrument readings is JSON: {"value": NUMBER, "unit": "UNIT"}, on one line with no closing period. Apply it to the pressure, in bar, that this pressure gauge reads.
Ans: {"value": 10, "unit": "bar"}
